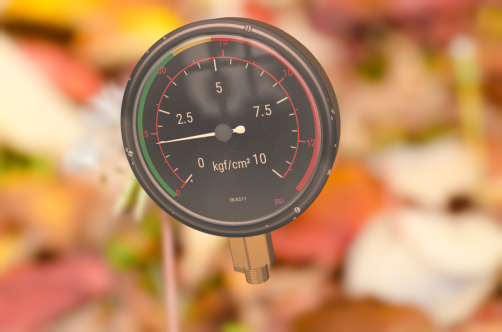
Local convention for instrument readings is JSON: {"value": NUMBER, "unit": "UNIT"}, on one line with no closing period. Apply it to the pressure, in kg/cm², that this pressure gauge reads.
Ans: {"value": 1.5, "unit": "kg/cm²"}
